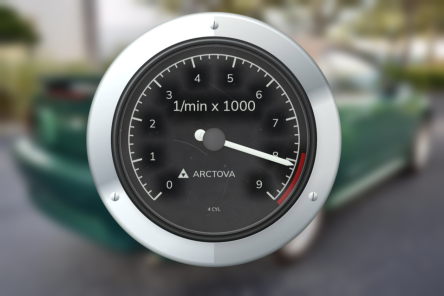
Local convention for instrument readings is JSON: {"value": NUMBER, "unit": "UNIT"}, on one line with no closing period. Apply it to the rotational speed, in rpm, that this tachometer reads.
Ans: {"value": 8100, "unit": "rpm"}
